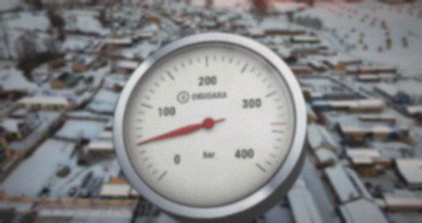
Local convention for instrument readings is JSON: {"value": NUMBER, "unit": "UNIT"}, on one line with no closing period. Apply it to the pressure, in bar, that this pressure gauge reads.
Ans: {"value": 50, "unit": "bar"}
